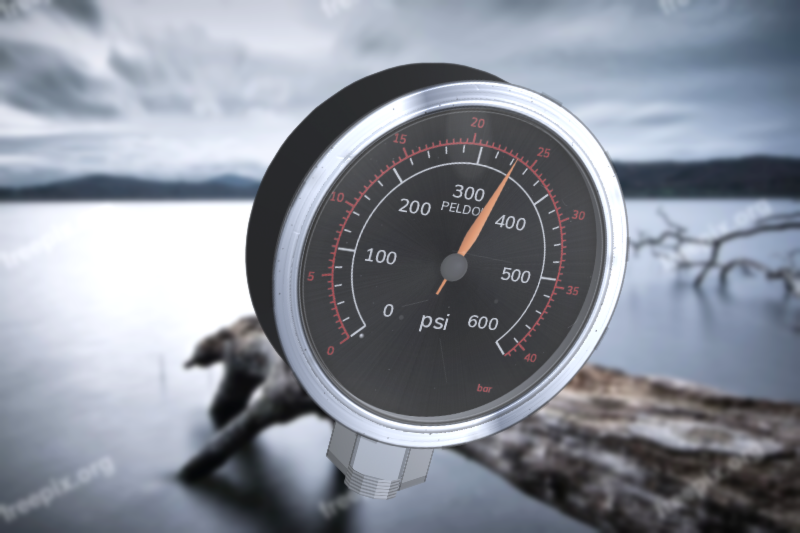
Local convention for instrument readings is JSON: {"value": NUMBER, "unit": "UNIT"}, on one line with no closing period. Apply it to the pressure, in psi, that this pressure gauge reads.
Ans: {"value": 340, "unit": "psi"}
